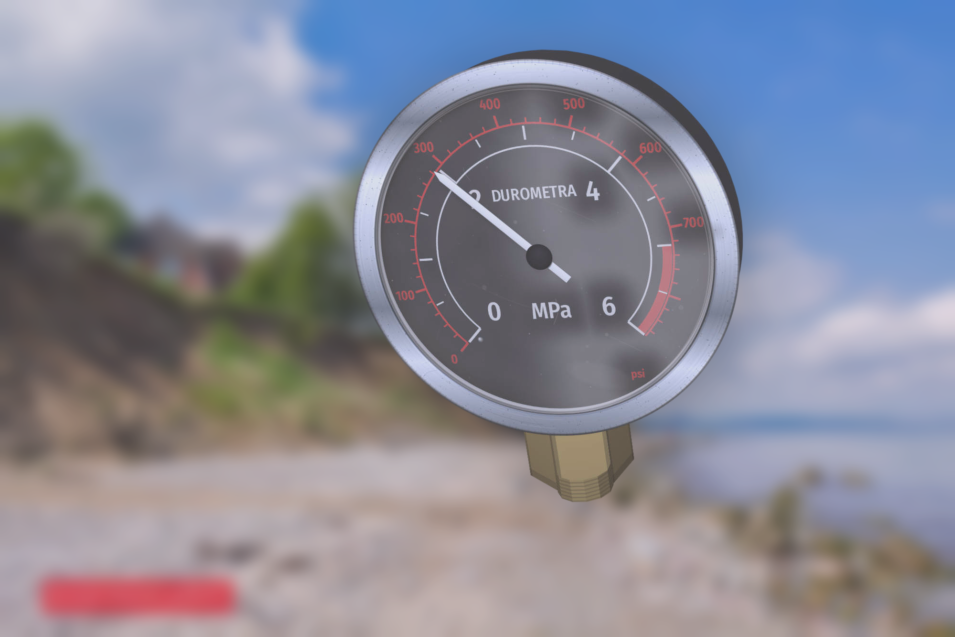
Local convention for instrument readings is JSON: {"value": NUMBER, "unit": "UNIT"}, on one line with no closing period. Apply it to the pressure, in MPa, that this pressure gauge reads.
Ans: {"value": 2, "unit": "MPa"}
